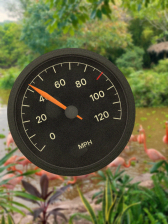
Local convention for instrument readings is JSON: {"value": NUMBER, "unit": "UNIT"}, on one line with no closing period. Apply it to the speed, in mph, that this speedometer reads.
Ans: {"value": 42.5, "unit": "mph"}
